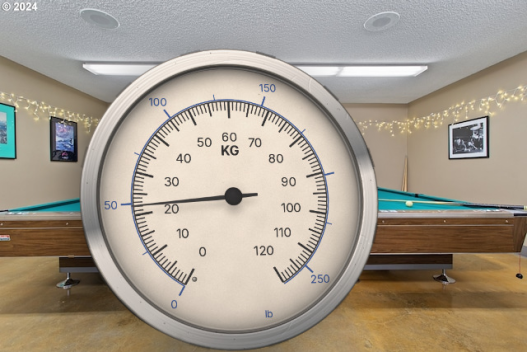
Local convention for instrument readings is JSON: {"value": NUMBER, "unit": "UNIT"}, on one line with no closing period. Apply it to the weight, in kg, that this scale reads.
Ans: {"value": 22, "unit": "kg"}
